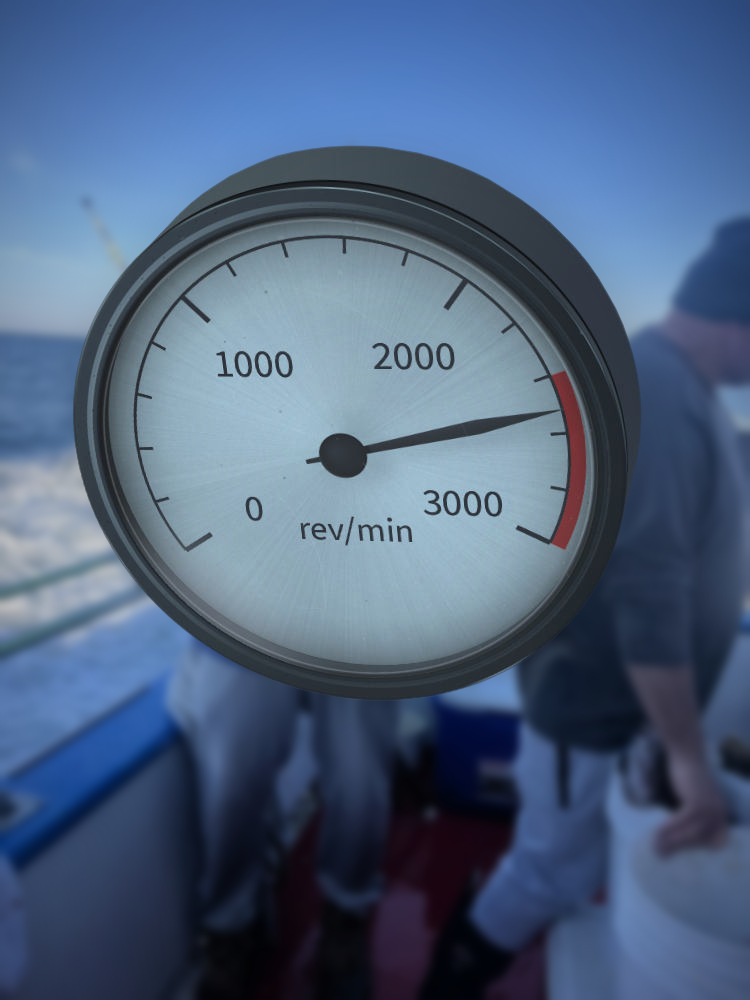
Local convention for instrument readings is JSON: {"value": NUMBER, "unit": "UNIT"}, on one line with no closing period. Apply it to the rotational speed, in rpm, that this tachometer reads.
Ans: {"value": 2500, "unit": "rpm"}
